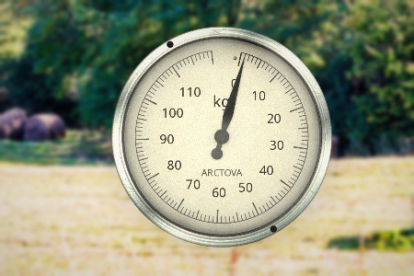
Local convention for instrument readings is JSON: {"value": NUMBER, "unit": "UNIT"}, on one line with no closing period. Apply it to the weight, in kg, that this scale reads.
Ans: {"value": 1, "unit": "kg"}
